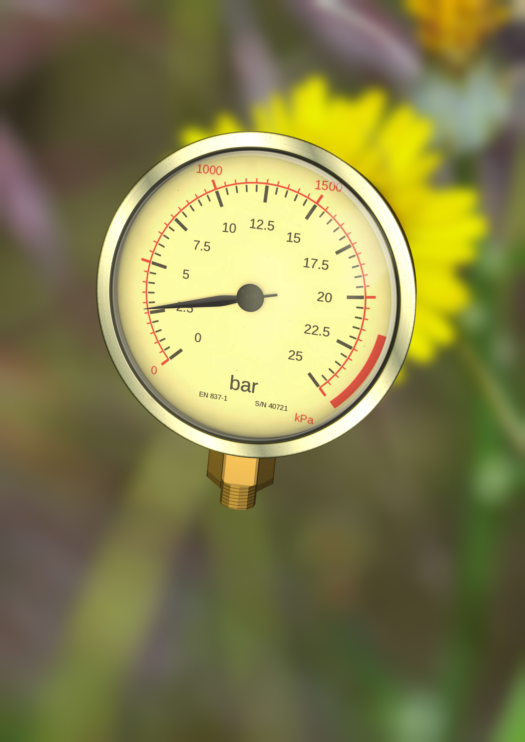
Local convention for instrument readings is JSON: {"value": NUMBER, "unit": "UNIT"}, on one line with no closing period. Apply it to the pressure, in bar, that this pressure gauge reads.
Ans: {"value": 2.75, "unit": "bar"}
